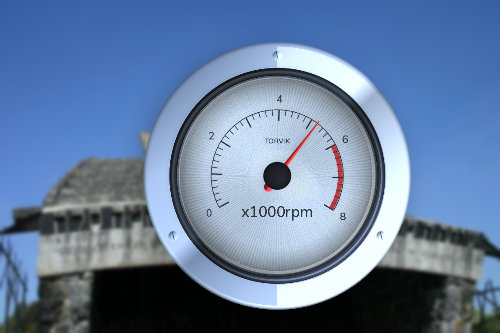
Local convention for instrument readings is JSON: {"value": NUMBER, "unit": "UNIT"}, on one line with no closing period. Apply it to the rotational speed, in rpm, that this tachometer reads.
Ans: {"value": 5200, "unit": "rpm"}
